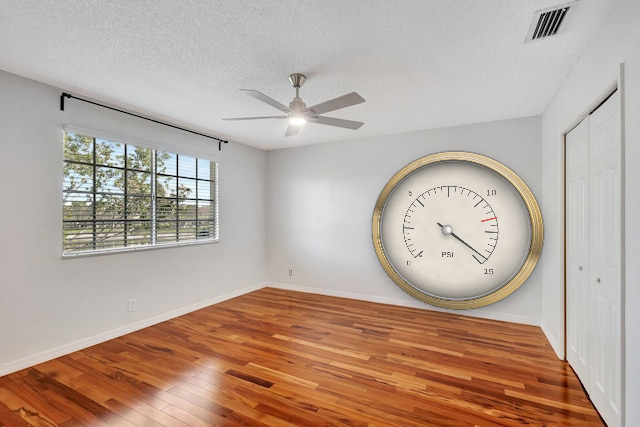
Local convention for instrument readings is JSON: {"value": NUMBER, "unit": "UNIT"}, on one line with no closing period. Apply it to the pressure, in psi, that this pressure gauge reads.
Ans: {"value": 14.5, "unit": "psi"}
